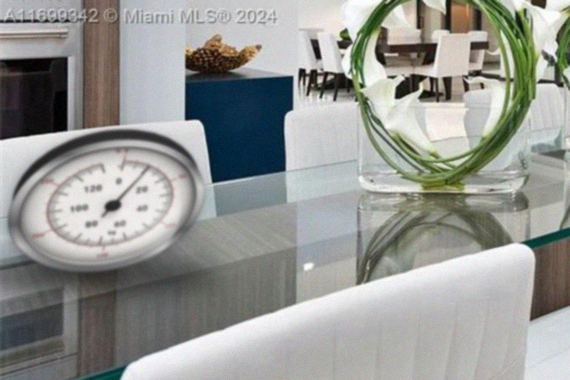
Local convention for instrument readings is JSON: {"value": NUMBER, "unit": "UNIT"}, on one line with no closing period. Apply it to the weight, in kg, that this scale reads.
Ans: {"value": 10, "unit": "kg"}
